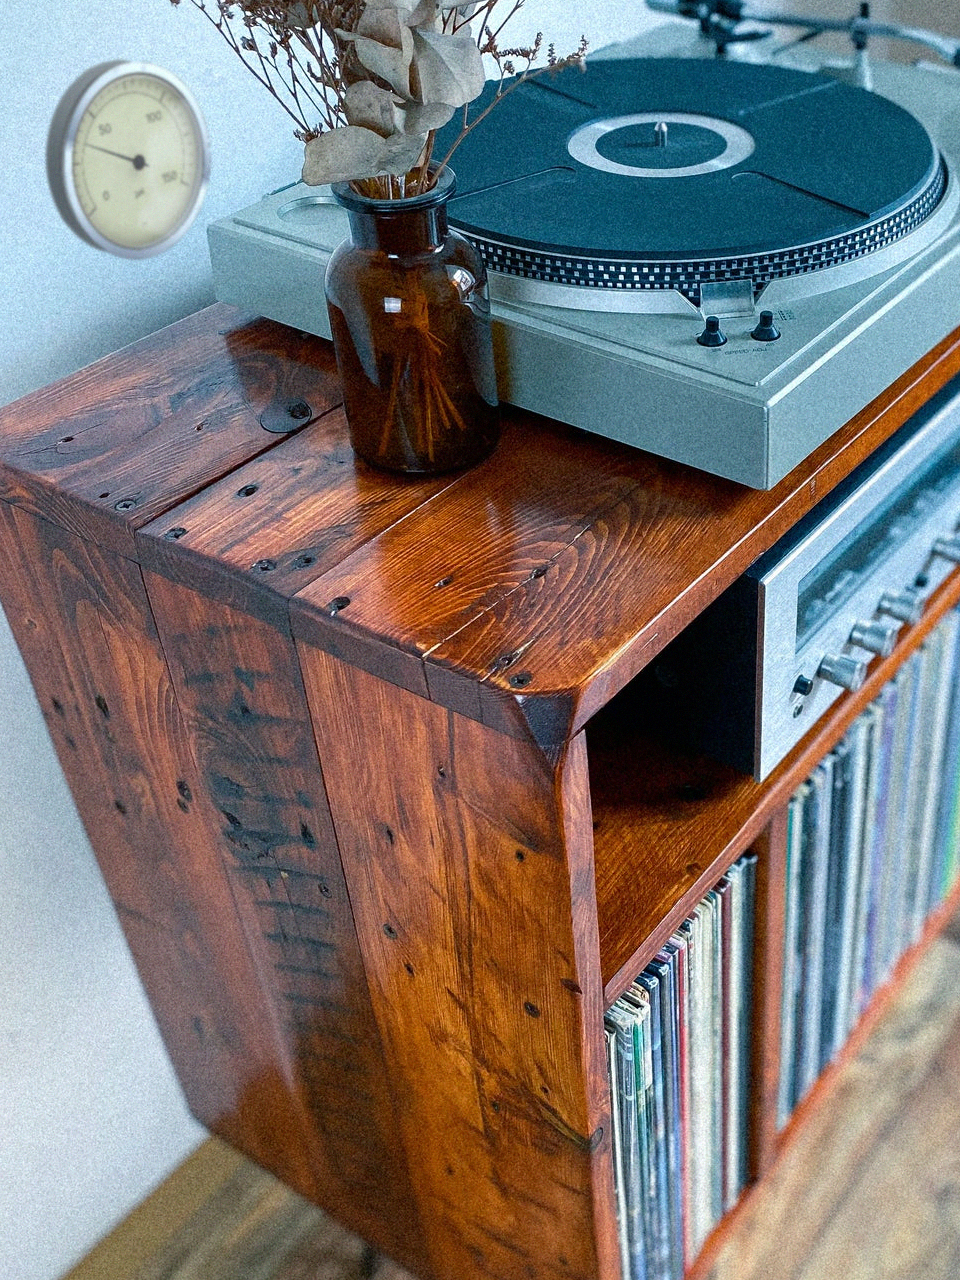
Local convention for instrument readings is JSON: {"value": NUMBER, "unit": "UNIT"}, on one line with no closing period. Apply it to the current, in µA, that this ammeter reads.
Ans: {"value": 35, "unit": "µA"}
